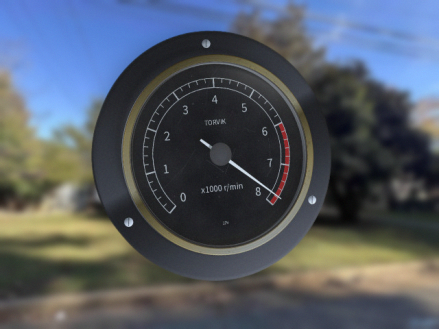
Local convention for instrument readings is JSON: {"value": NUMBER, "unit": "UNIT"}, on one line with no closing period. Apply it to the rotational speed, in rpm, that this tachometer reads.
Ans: {"value": 7800, "unit": "rpm"}
